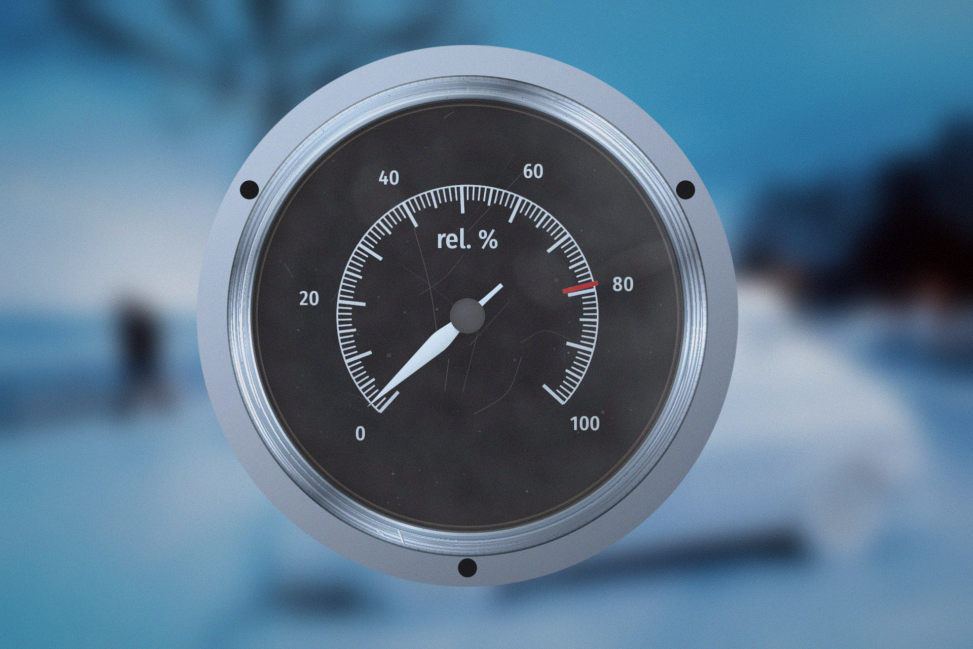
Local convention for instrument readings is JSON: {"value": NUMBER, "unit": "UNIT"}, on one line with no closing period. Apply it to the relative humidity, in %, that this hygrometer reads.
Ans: {"value": 2, "unit": "%"}
